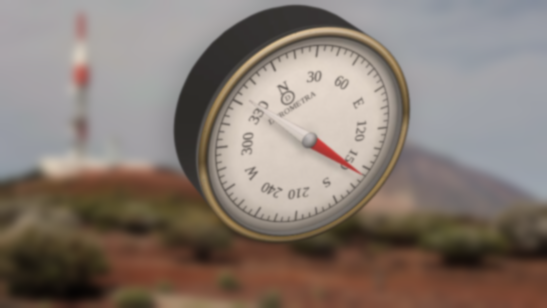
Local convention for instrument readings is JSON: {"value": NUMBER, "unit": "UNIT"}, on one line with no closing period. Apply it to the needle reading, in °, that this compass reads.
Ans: {"value": 155, "unit": "°"}
